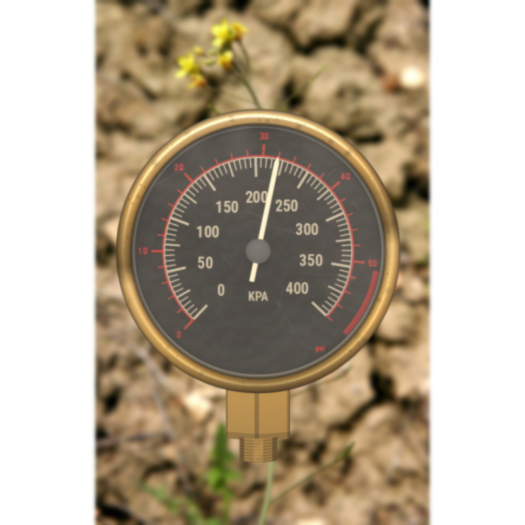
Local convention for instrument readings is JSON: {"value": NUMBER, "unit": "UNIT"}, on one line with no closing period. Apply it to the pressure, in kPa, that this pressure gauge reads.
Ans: {"value": 220, "unit": "kPa"}
